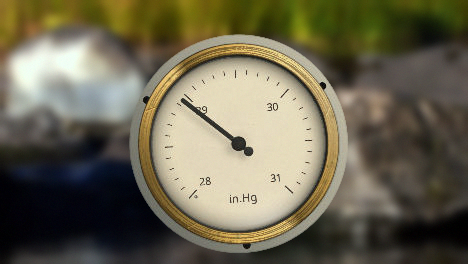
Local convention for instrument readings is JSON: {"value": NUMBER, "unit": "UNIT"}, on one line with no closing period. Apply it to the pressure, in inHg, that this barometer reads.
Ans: {"value": 28.95, "unit": "inHg"}
